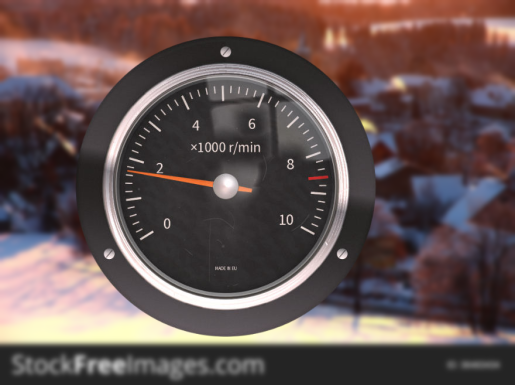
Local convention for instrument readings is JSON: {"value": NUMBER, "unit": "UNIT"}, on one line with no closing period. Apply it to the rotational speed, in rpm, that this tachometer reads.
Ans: {"value": 1700, "unit": "rpm"}
